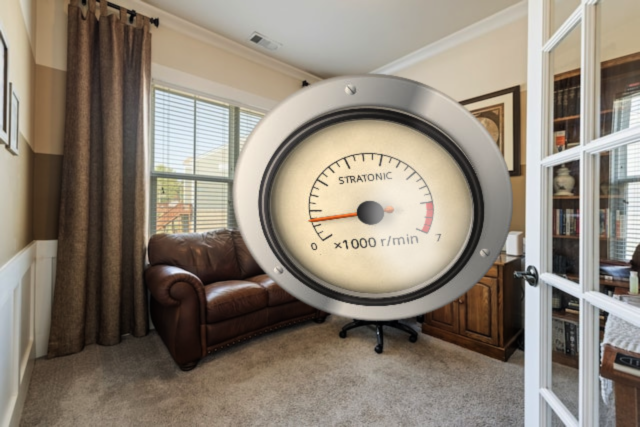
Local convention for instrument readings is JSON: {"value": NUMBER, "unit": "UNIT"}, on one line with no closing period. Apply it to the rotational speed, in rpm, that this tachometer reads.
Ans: {"value": 750, "unit": "rpm"}
